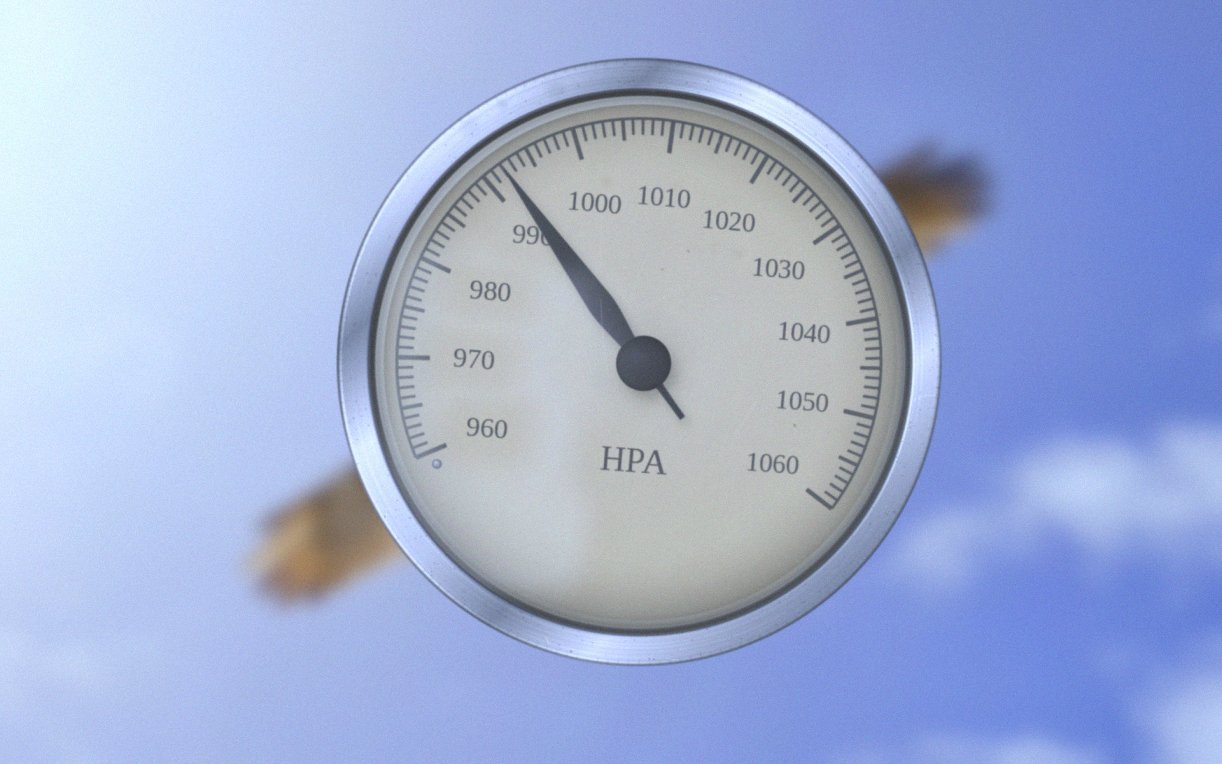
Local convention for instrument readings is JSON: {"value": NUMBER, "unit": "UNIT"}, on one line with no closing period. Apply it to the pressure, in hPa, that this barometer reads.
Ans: {"value": 992, "unit": "hPa"}
